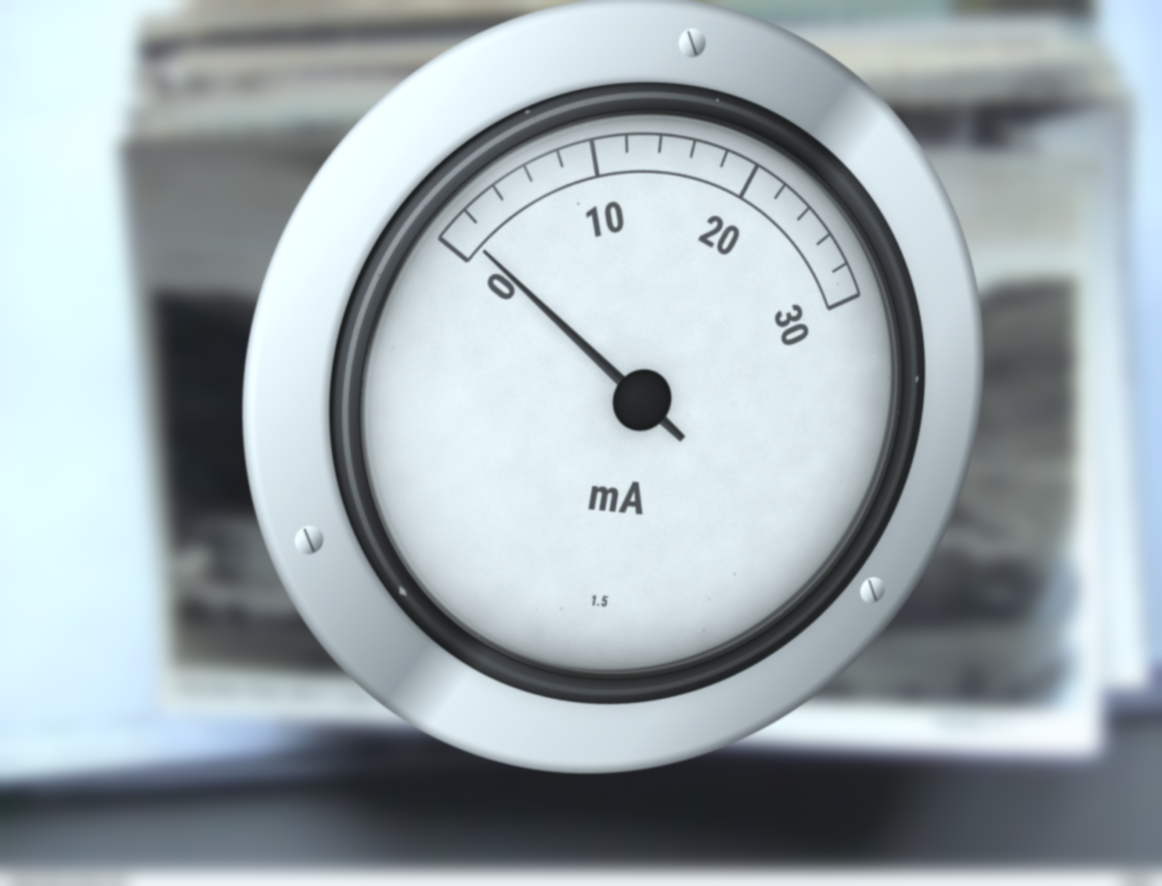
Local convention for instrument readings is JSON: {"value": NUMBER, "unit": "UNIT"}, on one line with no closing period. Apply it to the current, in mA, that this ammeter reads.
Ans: {"value": 1, "unit": "mA"}
